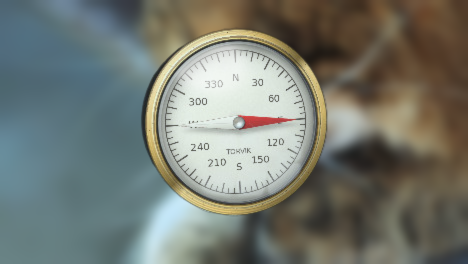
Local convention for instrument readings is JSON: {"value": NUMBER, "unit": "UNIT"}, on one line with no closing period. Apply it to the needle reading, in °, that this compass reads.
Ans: {"value": 90, "unit": "°"}
